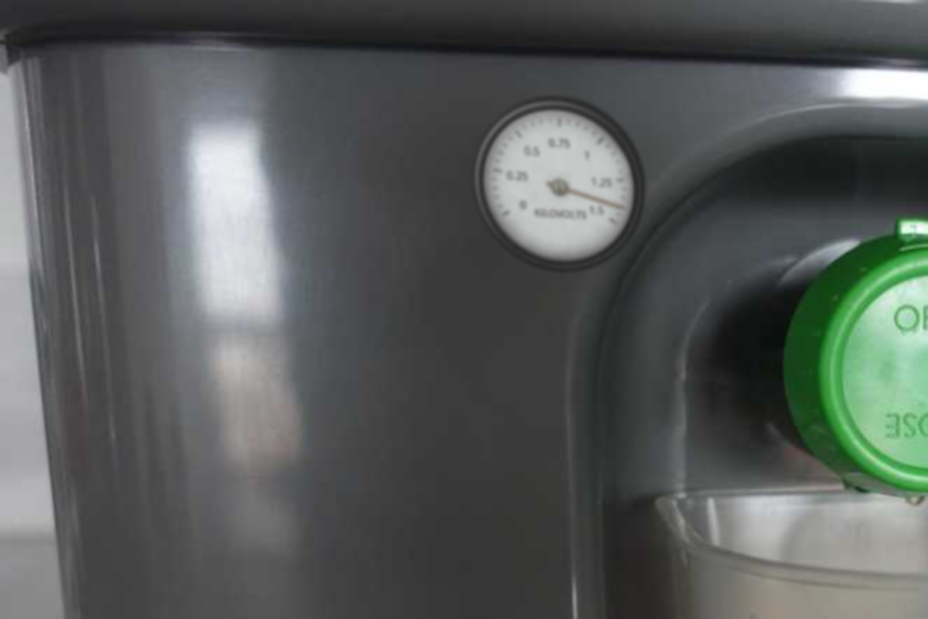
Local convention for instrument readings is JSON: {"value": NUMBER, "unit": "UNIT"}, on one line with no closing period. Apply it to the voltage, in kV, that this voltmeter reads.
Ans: {"value": 1.4, "unit": "kV"}
